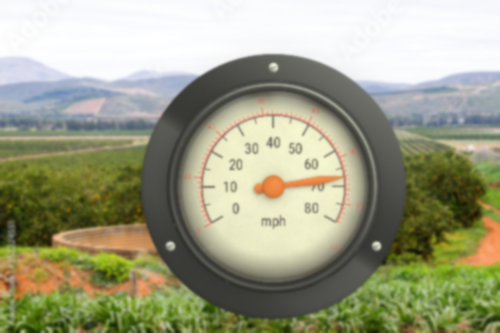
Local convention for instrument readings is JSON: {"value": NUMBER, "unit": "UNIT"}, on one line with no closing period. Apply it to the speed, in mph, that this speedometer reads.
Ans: {"value": 67.5, "unit": "mph"}
